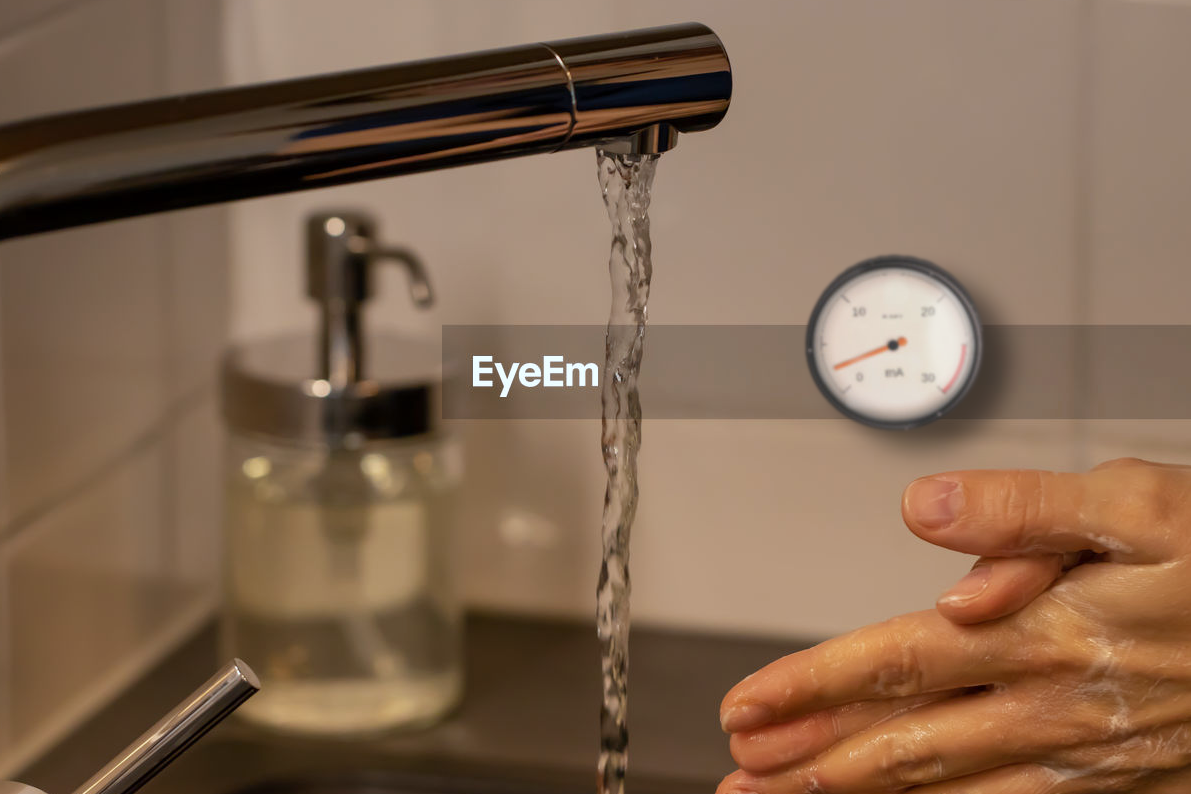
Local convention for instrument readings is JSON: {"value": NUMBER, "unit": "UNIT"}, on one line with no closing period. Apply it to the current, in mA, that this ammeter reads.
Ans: {"value": 2.5, "unit": "mA"}
